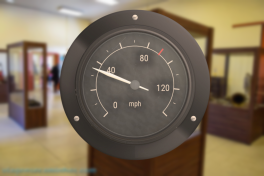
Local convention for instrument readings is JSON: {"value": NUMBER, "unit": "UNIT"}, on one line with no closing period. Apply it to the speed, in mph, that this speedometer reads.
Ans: {"value": 35, "unit": "mph"}
